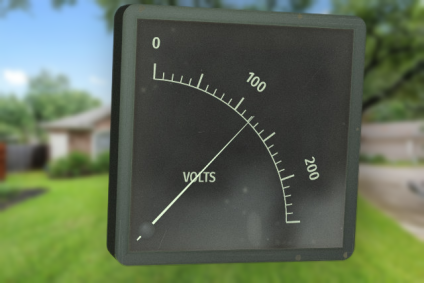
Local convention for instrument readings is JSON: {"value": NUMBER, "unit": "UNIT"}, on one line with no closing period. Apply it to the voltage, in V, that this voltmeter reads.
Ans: {"value": 120, "unit": "V"}
